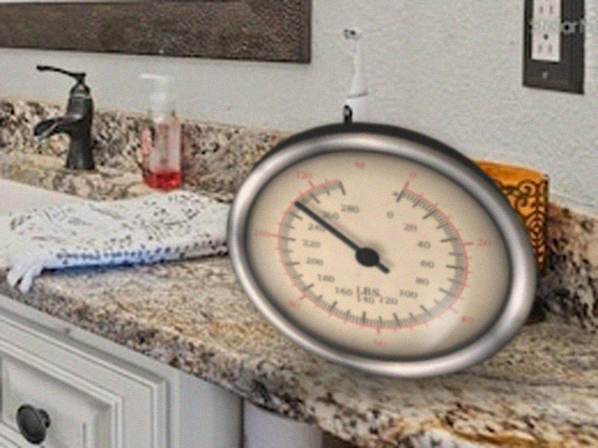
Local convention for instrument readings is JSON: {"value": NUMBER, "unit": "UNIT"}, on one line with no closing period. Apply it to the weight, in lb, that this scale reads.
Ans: {"value": 250, "unit": "lb"}
